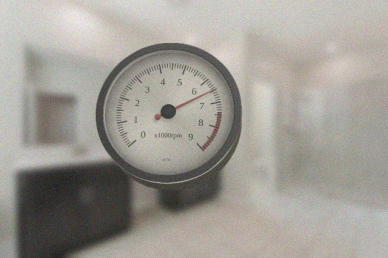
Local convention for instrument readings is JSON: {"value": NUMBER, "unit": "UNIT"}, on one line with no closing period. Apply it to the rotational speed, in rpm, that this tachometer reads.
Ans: {"value": 6500, "unit": "rpm"}
